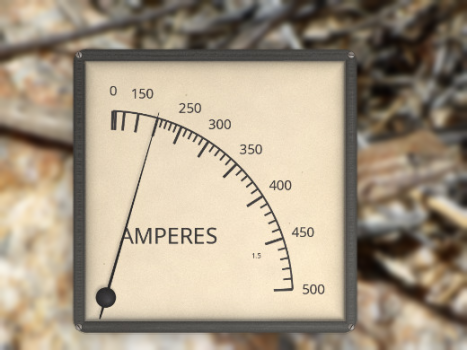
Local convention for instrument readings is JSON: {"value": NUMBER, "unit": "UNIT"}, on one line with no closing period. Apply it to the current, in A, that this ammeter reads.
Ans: {"value": 200, "unit": "A"}
